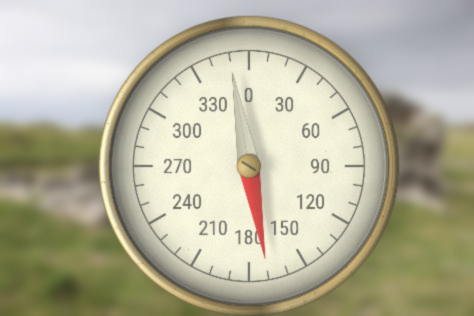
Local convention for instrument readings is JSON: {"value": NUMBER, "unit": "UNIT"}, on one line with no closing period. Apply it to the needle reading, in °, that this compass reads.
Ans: {"value": 170, "unit": "°"}
